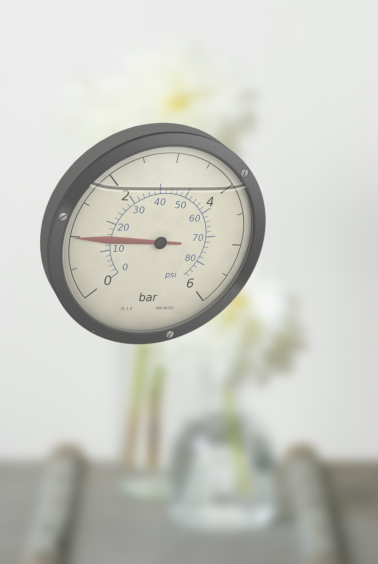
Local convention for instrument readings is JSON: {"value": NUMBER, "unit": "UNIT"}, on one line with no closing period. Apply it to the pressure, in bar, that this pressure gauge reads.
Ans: {"value": 1, "unit": "bar"}
